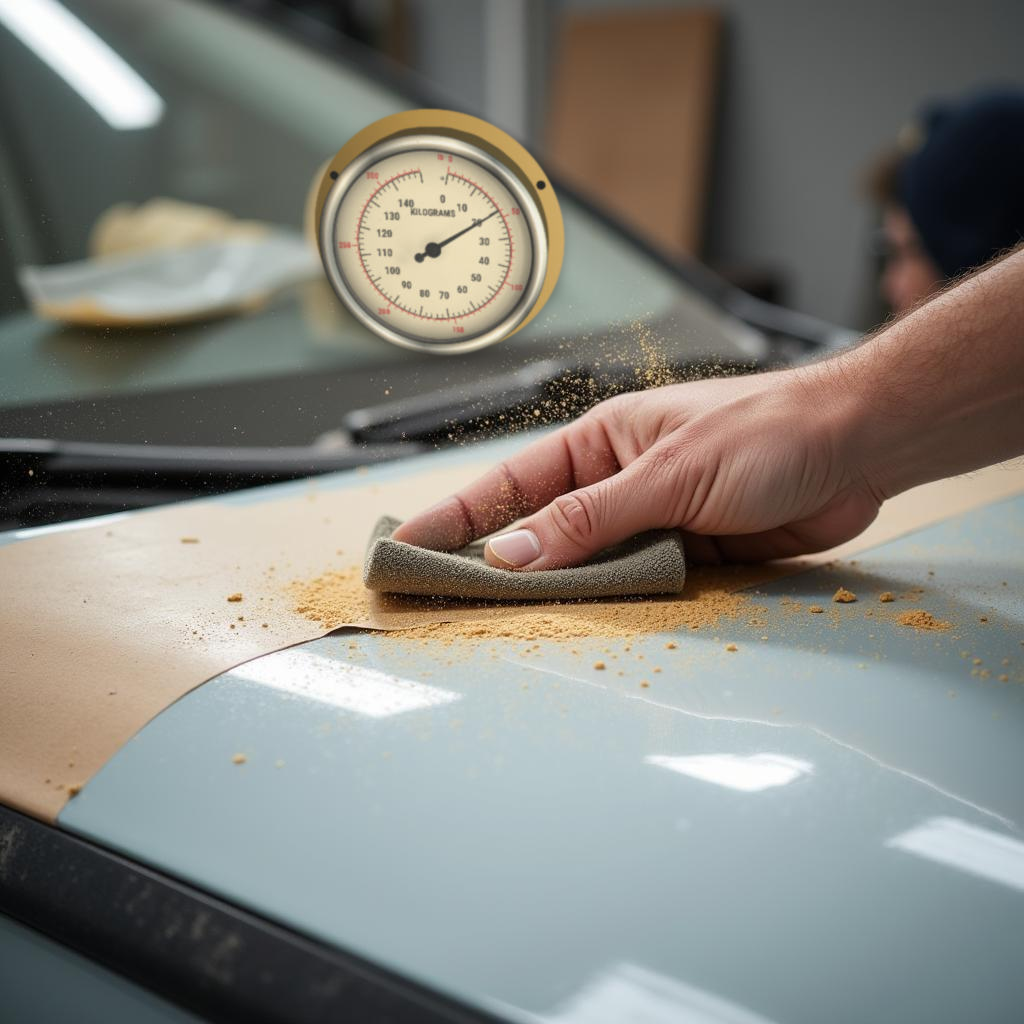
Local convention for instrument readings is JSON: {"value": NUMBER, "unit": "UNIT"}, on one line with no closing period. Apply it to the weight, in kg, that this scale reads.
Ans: {"value": 20, "unit": "kg"}
